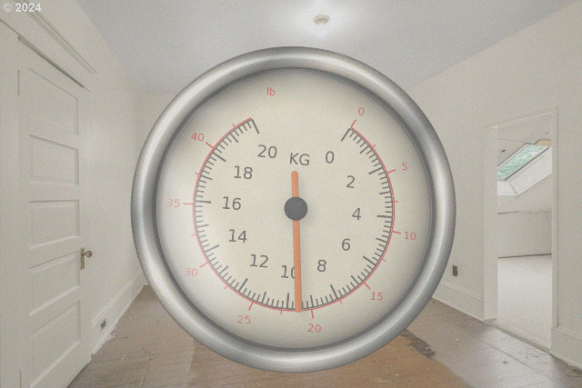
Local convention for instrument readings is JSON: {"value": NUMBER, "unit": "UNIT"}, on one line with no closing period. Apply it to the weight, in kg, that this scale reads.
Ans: {"value": 9.6, "unit": "kg"}
